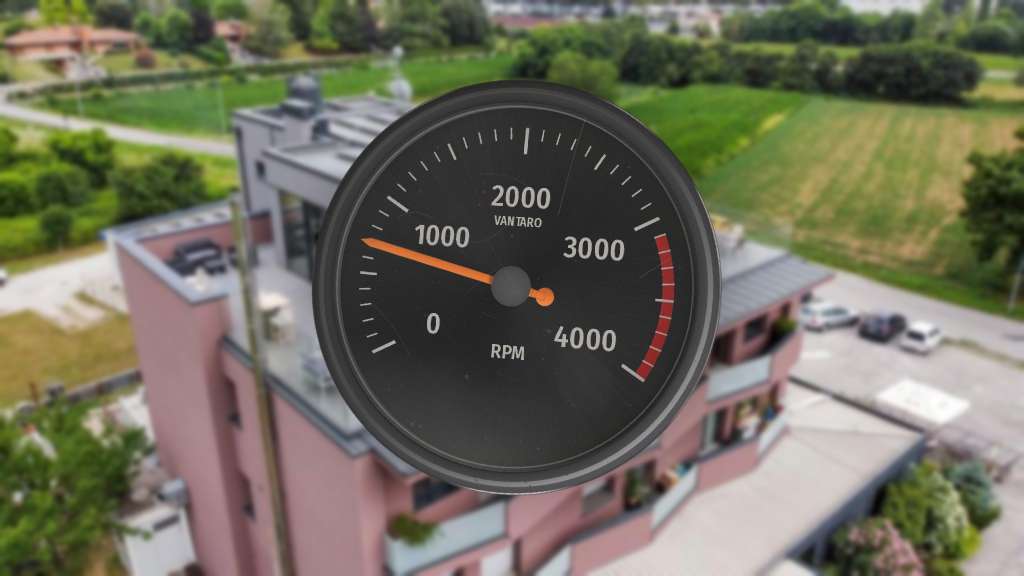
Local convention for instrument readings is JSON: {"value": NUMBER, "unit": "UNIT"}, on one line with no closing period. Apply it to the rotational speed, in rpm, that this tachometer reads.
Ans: {"value": 700, "unit": "rpm"}
